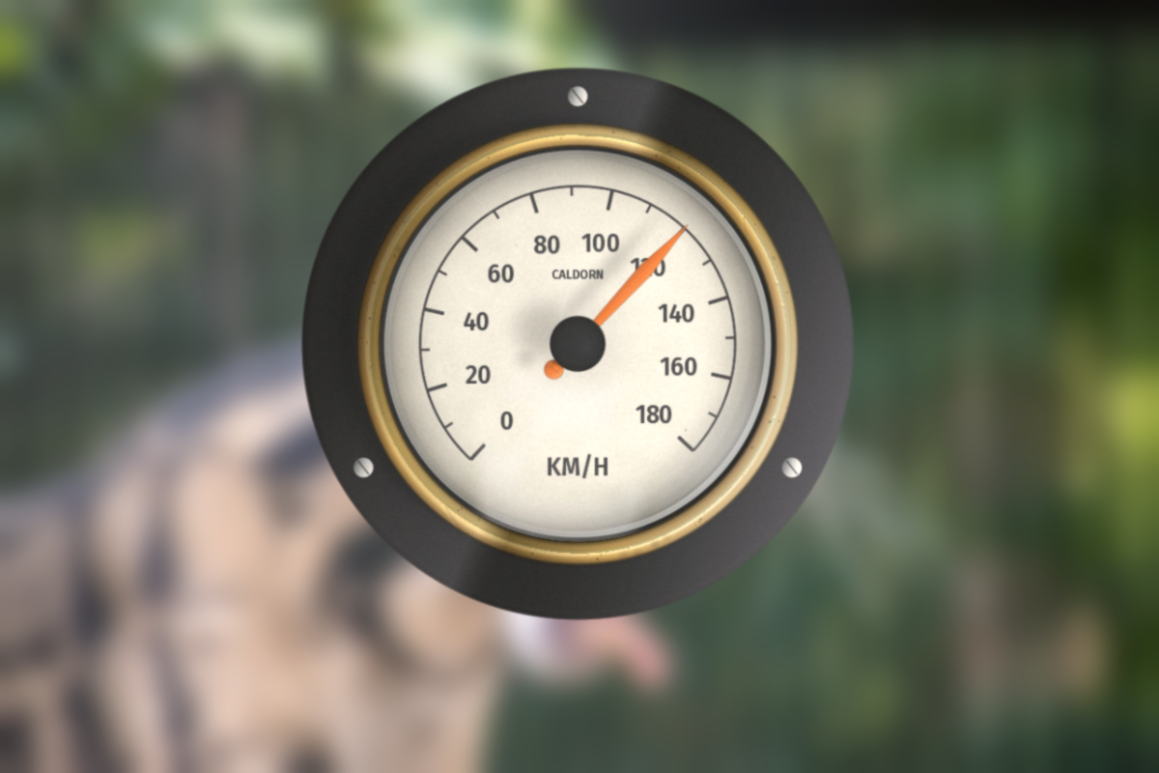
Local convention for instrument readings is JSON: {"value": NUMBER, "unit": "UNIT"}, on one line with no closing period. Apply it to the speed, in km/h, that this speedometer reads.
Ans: {"value": 120, "unit": "km/h"}
